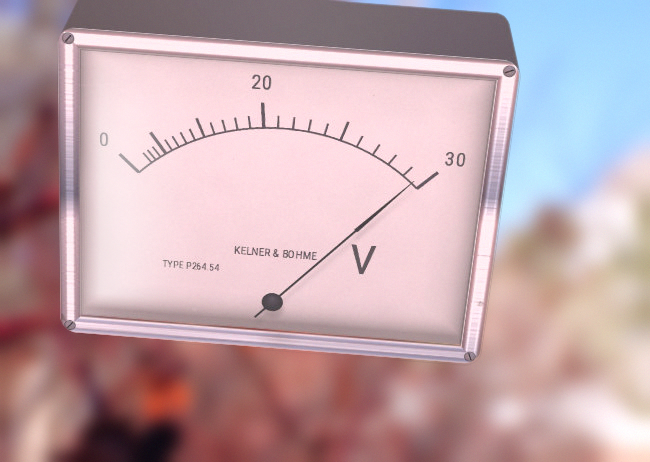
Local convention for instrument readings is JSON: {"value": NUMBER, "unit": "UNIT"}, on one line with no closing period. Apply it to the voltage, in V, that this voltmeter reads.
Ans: {"value": 29.5, "unit": "V"}
